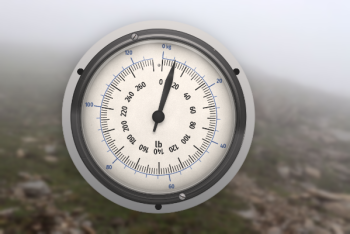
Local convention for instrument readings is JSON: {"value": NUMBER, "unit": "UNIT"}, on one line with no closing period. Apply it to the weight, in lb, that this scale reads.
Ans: {"value": 10, "unit": "lb"}
